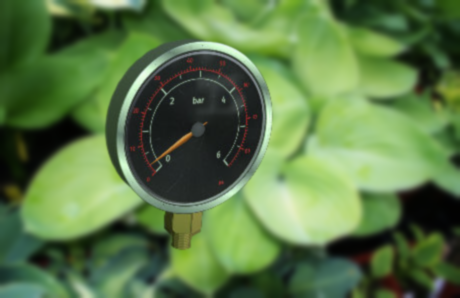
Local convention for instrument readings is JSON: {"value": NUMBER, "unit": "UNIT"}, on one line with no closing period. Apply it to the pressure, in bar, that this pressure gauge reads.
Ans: {"value": 0.25, "unit": "bar"}
